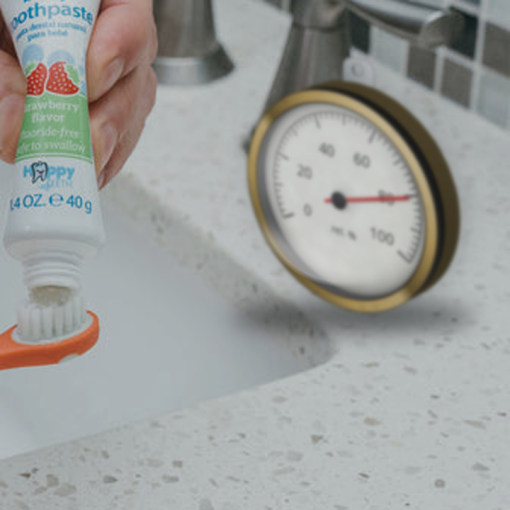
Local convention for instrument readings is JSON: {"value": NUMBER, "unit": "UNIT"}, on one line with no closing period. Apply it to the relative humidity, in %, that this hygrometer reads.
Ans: {"value": 80, "unit": "%"}
